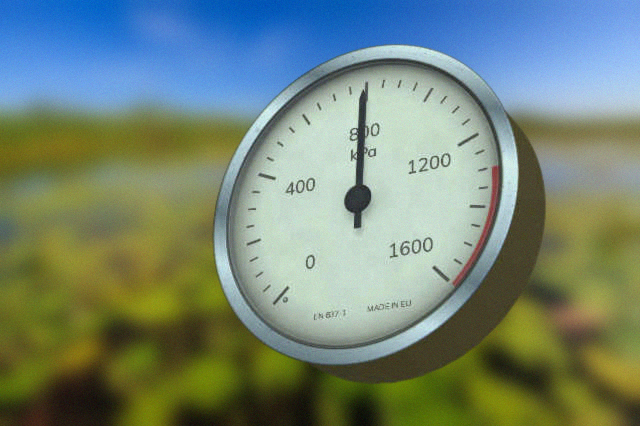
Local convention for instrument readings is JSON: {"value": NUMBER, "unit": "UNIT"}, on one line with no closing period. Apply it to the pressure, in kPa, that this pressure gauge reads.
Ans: {"value": 800, "unit": "kPa"}
